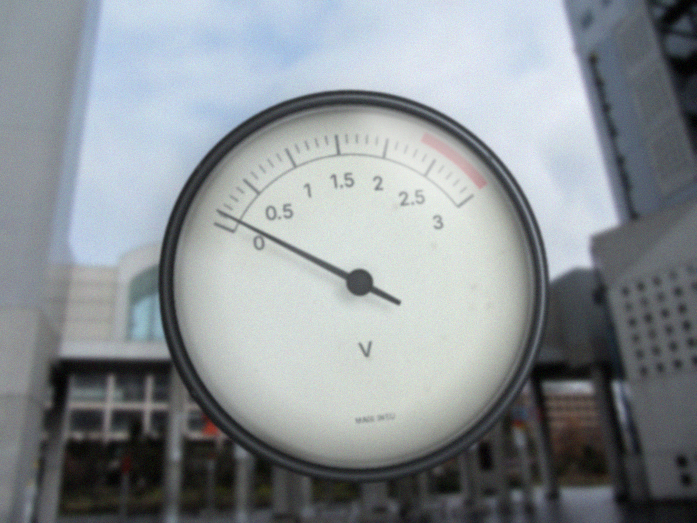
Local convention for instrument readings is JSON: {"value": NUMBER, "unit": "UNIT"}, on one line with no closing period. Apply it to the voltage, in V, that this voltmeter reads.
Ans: {"value": 0.1, "unit": "V"}
